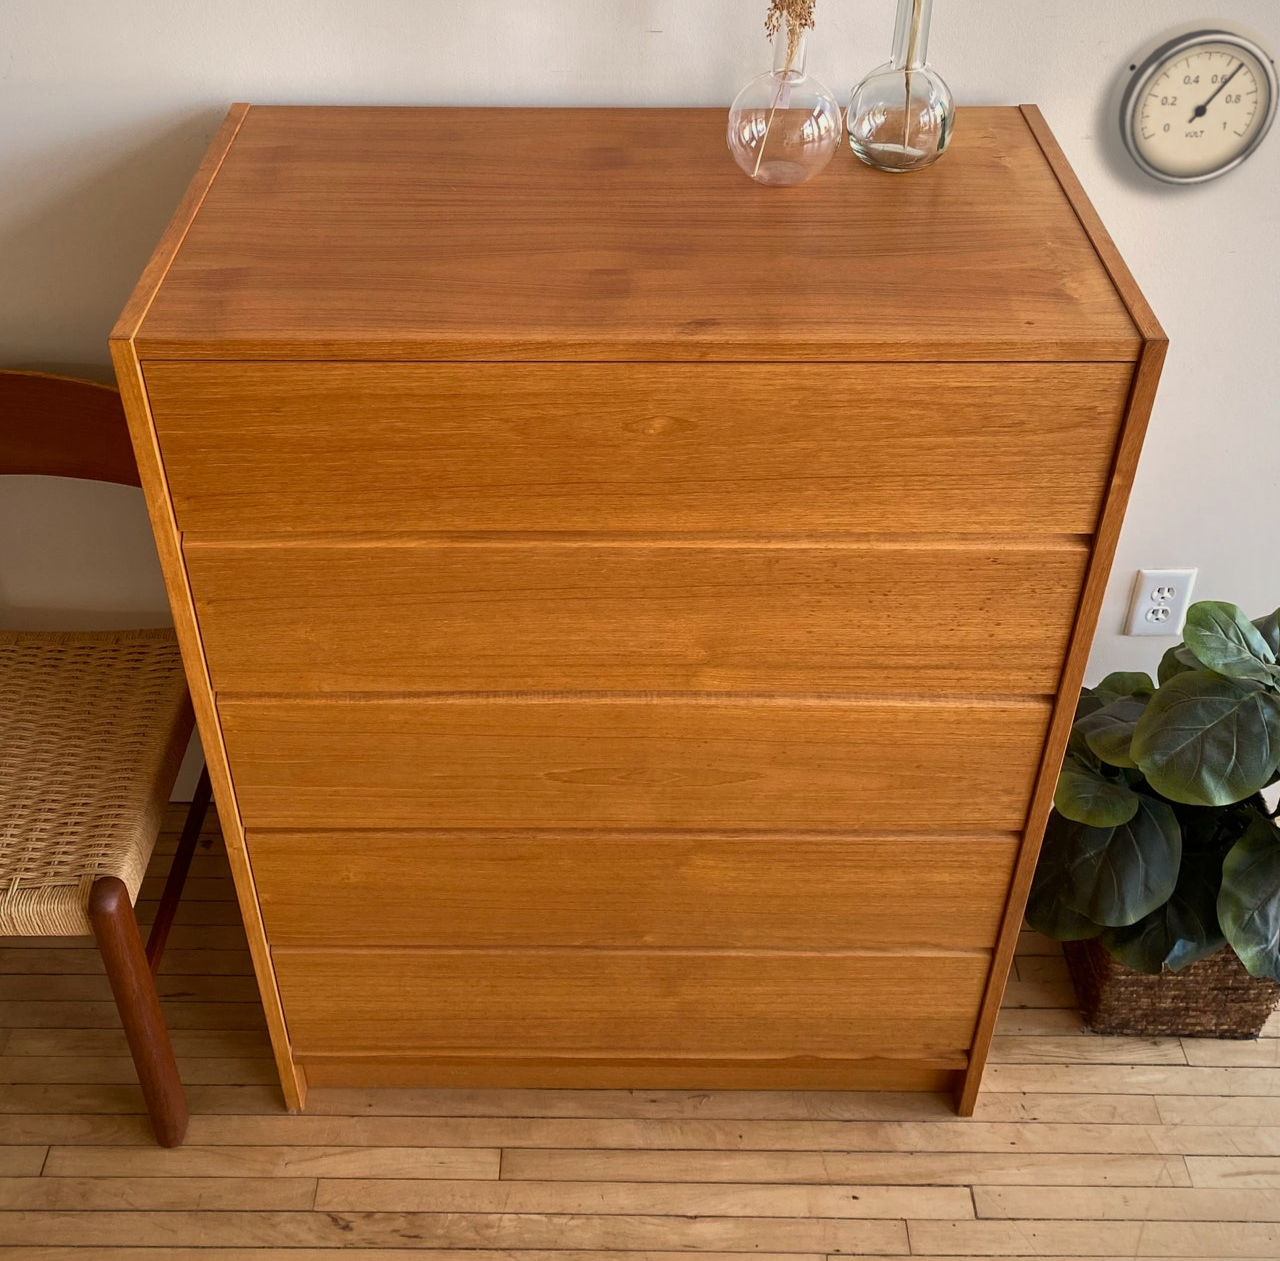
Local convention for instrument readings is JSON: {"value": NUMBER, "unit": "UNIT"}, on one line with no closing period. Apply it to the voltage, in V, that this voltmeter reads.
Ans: {"value": 0.65, "unit": "V"}
